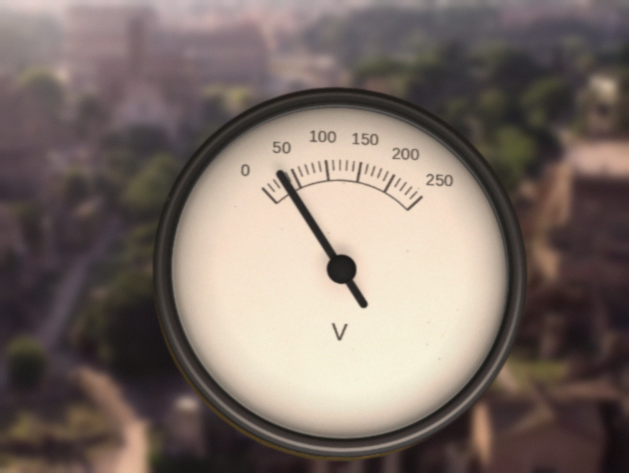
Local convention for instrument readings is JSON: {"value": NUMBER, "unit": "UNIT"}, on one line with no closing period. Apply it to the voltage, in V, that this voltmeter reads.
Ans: {"value": 30, "unit": "V"}
